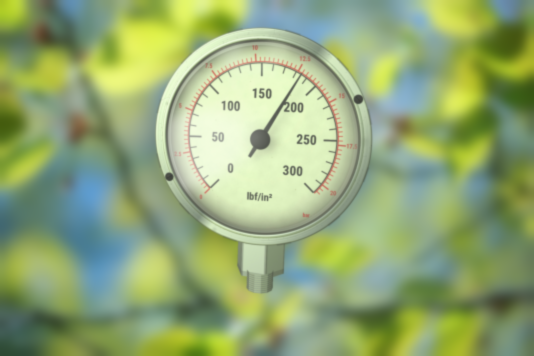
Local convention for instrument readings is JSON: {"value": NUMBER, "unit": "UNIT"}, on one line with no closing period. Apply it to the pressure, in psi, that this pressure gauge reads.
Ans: {"value": 185, "unit": "psi"}
